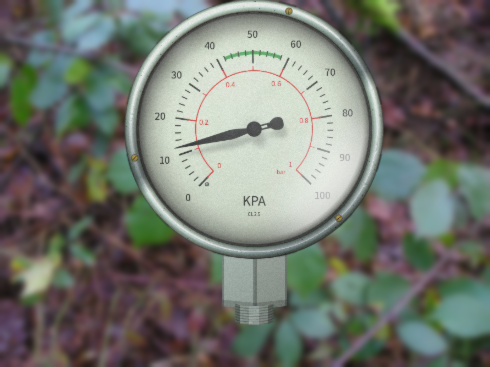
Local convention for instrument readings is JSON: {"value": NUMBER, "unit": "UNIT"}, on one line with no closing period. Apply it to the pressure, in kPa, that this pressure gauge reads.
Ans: {"value": 12, "unit": "kPa"}
